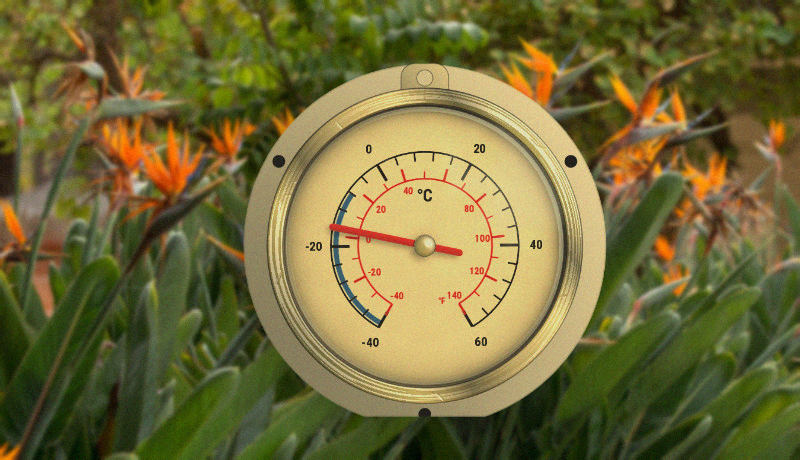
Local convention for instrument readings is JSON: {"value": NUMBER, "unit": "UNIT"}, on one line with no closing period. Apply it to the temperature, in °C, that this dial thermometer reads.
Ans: {"value": -16, "unit": "°C"}
